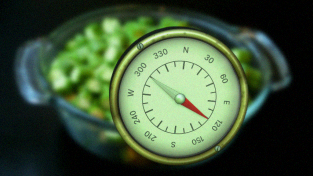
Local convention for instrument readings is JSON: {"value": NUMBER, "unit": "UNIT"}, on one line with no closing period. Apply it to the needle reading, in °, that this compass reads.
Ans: {"value": 120, "unit": "°"}
